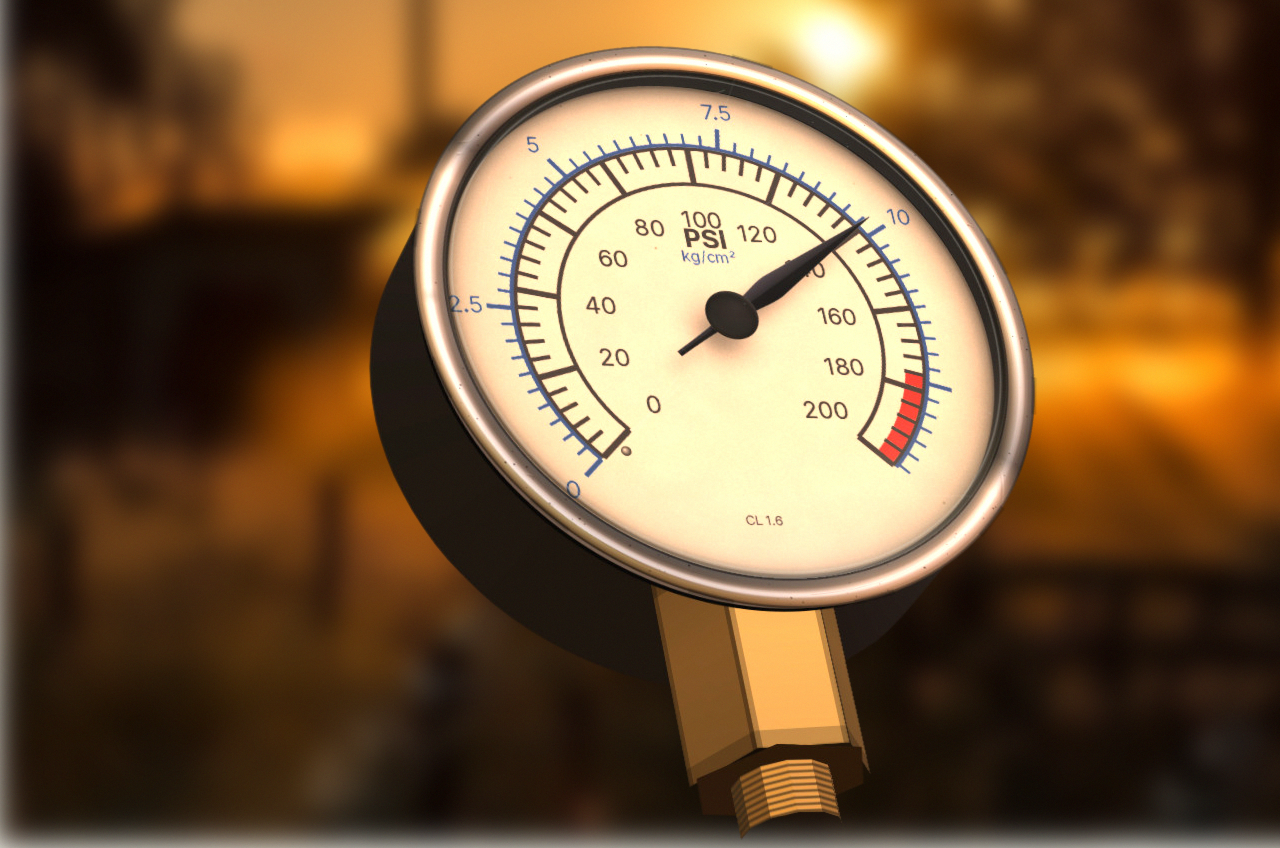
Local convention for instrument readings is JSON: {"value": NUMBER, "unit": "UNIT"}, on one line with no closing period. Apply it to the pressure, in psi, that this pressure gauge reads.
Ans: {"value": 140, "unit": "psi"}
